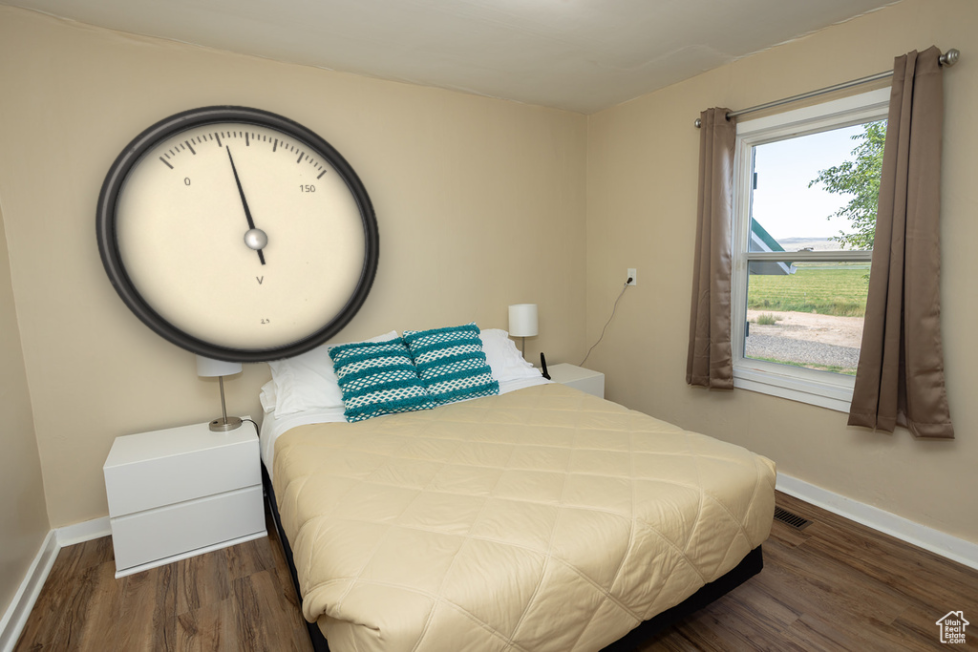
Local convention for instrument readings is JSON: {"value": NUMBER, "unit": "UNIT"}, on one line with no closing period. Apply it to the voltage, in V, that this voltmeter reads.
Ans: {"value": 55, "unit": "V"}
